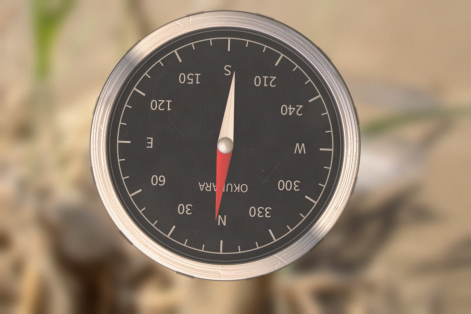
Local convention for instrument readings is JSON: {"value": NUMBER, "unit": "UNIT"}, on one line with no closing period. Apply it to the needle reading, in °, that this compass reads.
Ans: {"value": 5, "unit": "°"}
